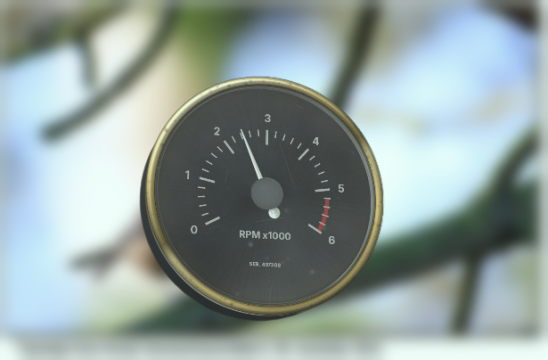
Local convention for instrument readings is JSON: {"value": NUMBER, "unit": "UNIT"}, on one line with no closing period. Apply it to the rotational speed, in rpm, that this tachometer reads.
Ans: {"value": 2400, "unit": "rpm"}
